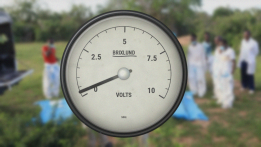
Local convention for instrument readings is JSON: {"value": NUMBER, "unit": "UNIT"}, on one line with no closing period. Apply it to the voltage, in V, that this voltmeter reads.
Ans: {"value": 0.25, "unit": "V"}
